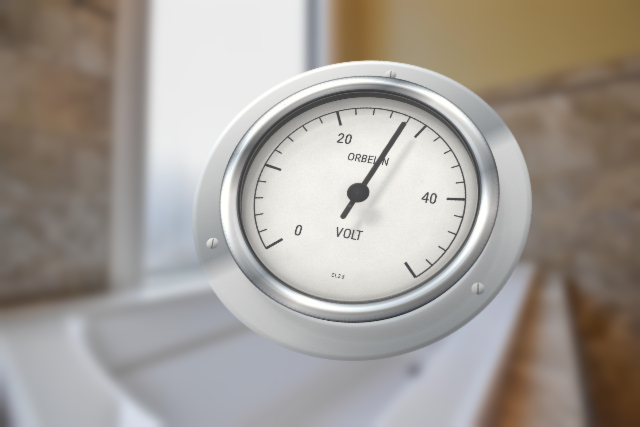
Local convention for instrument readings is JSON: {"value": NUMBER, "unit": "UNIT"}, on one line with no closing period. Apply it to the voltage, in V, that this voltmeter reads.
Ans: {"value": 28, "unit": "V"}
